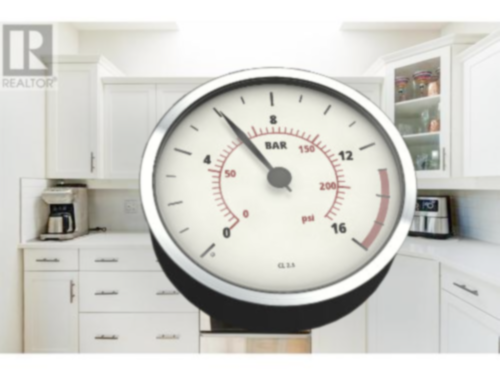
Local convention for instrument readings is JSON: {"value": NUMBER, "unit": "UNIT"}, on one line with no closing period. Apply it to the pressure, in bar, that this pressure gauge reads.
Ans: {"value": 6, "unit": "bar"}
